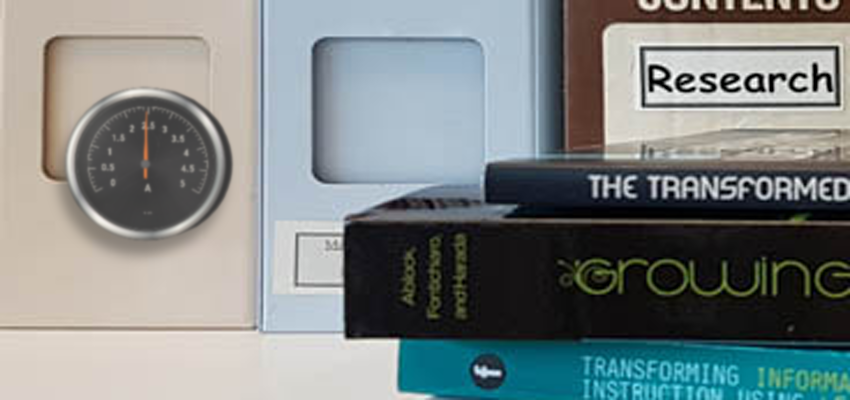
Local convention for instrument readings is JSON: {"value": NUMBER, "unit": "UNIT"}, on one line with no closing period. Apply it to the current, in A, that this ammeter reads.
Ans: {"value": 2.5, "unit": "A"}
